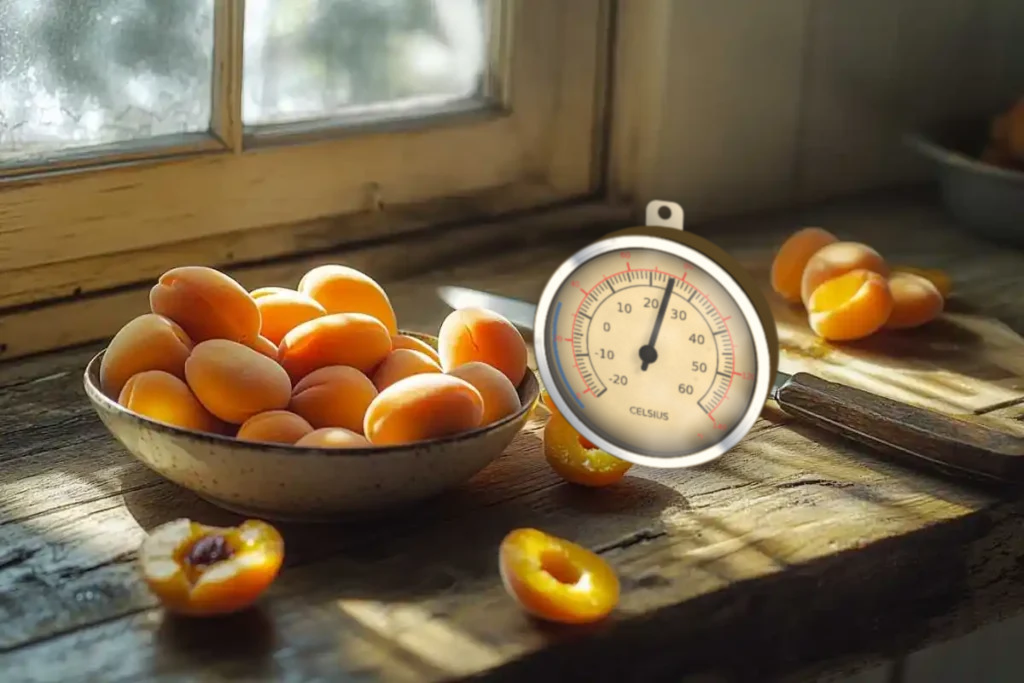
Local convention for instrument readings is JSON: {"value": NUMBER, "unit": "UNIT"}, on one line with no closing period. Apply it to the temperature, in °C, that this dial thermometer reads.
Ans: {"value": 25, "unit": "°C"}
